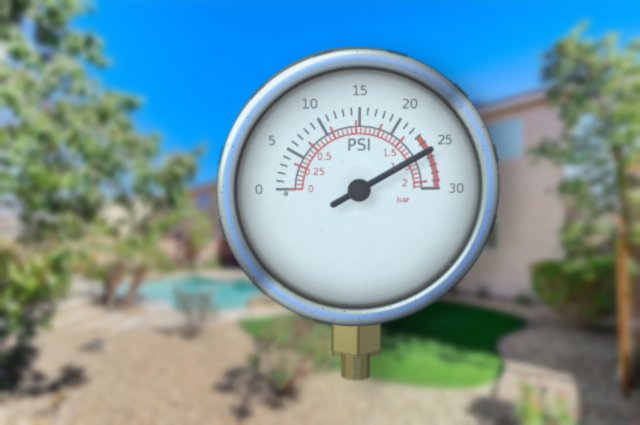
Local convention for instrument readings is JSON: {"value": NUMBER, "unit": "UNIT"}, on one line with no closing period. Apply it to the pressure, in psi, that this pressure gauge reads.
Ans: {"value": 25, "unit": "psi"}
